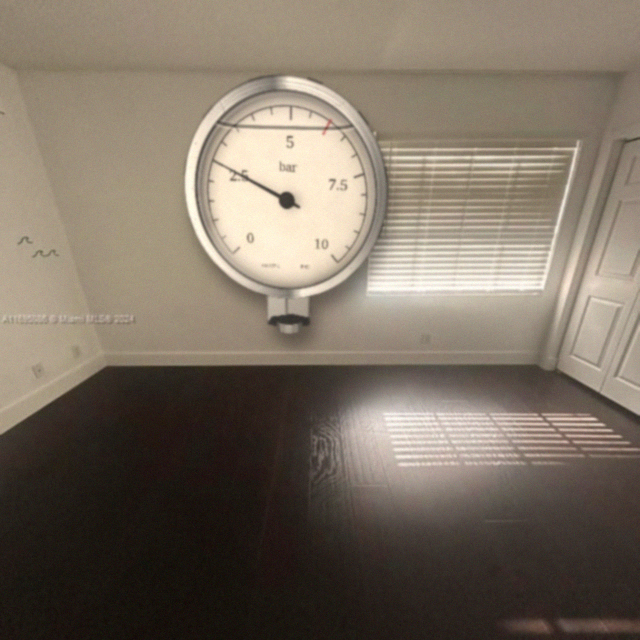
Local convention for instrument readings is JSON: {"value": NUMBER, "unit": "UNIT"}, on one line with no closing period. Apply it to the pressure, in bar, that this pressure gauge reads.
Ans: {"value": 2.5, "unit": "bar"}
